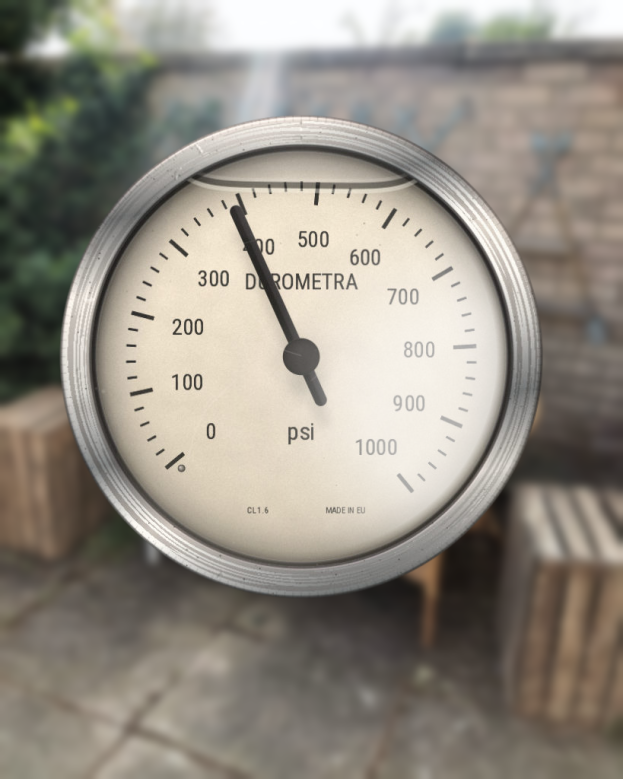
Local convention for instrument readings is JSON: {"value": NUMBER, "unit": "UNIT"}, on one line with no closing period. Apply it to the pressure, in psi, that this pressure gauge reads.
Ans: {"value": 390, "unit": "psi"}
